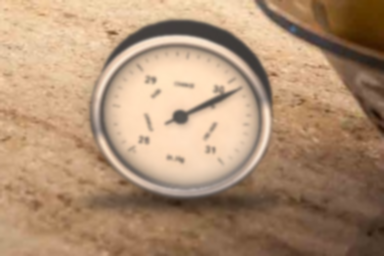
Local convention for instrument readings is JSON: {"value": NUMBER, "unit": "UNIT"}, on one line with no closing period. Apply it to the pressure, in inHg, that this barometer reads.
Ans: {"value": 30.1, "unit": "inHg"}
